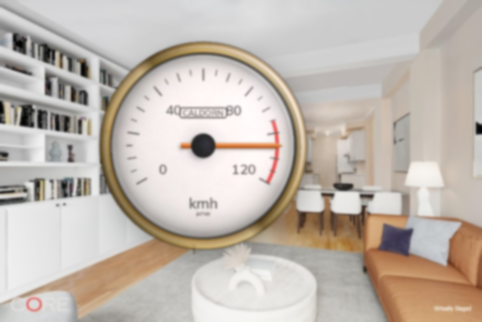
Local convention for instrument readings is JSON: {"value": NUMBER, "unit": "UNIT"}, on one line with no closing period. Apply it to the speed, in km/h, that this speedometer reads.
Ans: {"value": 105, "unit": "km/h"}
